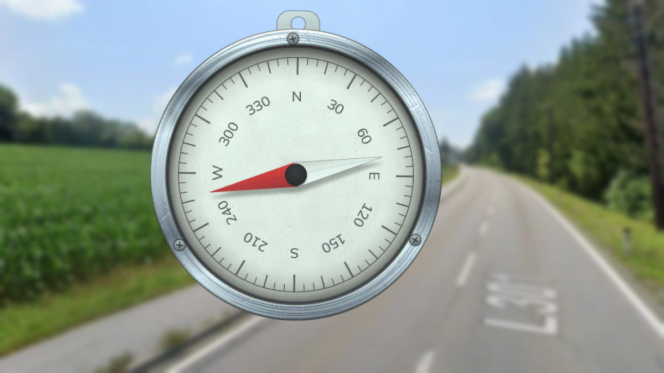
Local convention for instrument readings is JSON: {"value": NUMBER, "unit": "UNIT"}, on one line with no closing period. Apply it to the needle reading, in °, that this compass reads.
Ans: {"value": 257.5, "unit": "°"}
